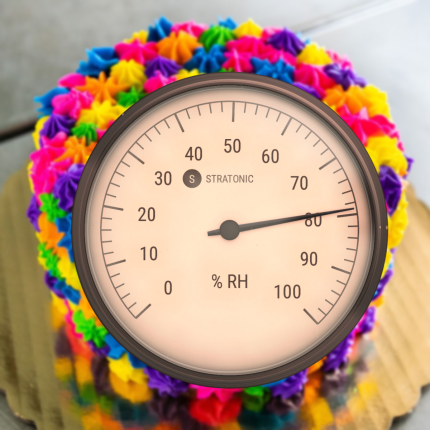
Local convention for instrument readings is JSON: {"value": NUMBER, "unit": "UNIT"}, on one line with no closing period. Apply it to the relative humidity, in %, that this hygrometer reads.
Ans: {"value": 79, "unit": "%"}
